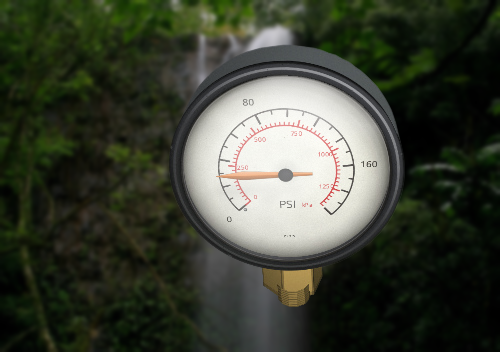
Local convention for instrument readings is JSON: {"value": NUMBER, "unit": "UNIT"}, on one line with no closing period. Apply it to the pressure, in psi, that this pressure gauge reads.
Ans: {"value": 30, "unit": "psi"}
